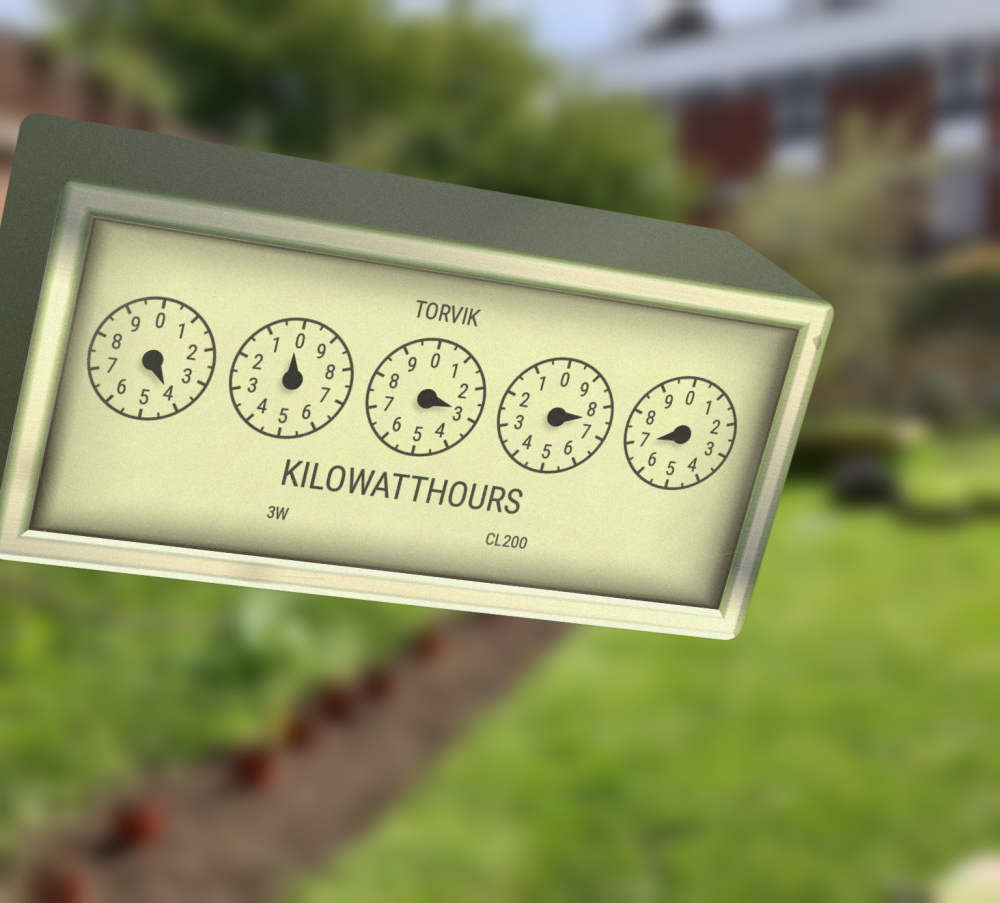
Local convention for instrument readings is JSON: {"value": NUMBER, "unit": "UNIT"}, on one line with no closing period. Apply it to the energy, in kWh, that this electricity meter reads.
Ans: {"value": 40277, "unit": "kWh"}
